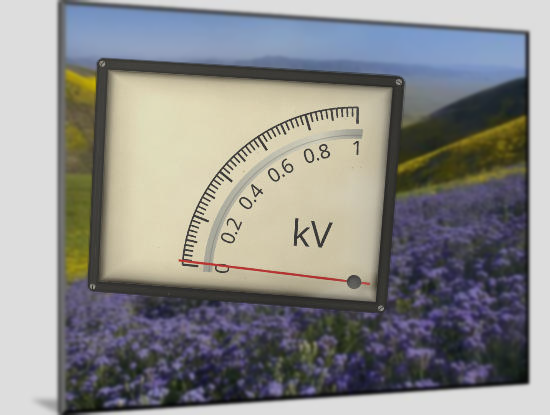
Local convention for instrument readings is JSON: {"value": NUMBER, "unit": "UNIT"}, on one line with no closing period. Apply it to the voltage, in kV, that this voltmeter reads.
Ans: {"value": 0.02, "unit": "kV"}
